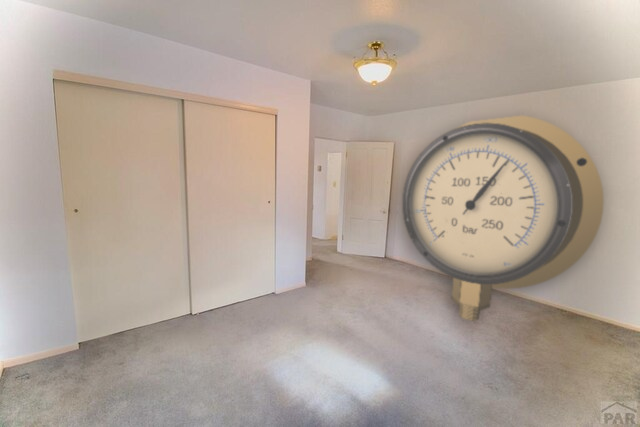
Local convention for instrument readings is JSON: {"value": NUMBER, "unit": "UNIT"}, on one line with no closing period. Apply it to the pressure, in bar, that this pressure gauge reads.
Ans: {"value": 160, "unit": "bar"}
